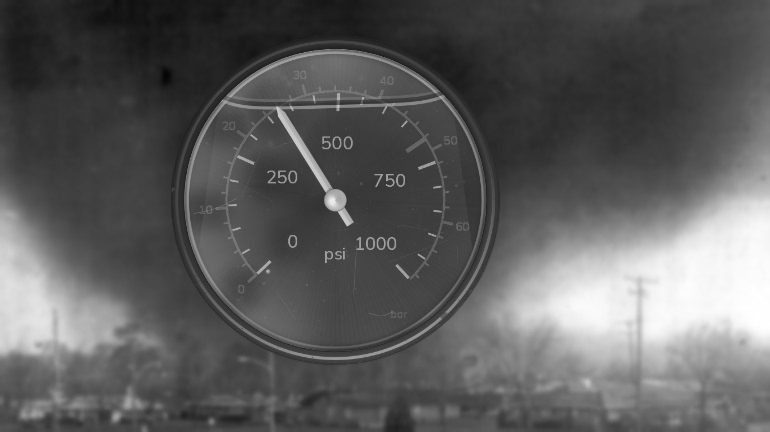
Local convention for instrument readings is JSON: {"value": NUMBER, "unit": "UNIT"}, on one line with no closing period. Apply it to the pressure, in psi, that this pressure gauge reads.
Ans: {"value": 375, "unit": "psi"}
